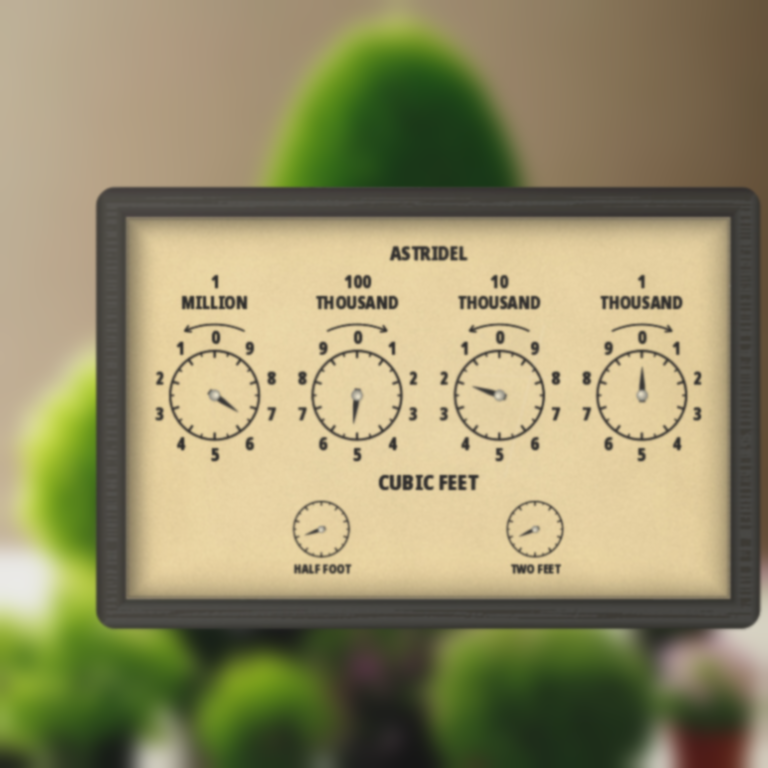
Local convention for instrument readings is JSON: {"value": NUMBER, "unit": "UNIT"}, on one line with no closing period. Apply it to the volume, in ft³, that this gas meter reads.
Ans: {"value": 652000, "unit": "ft³"}
